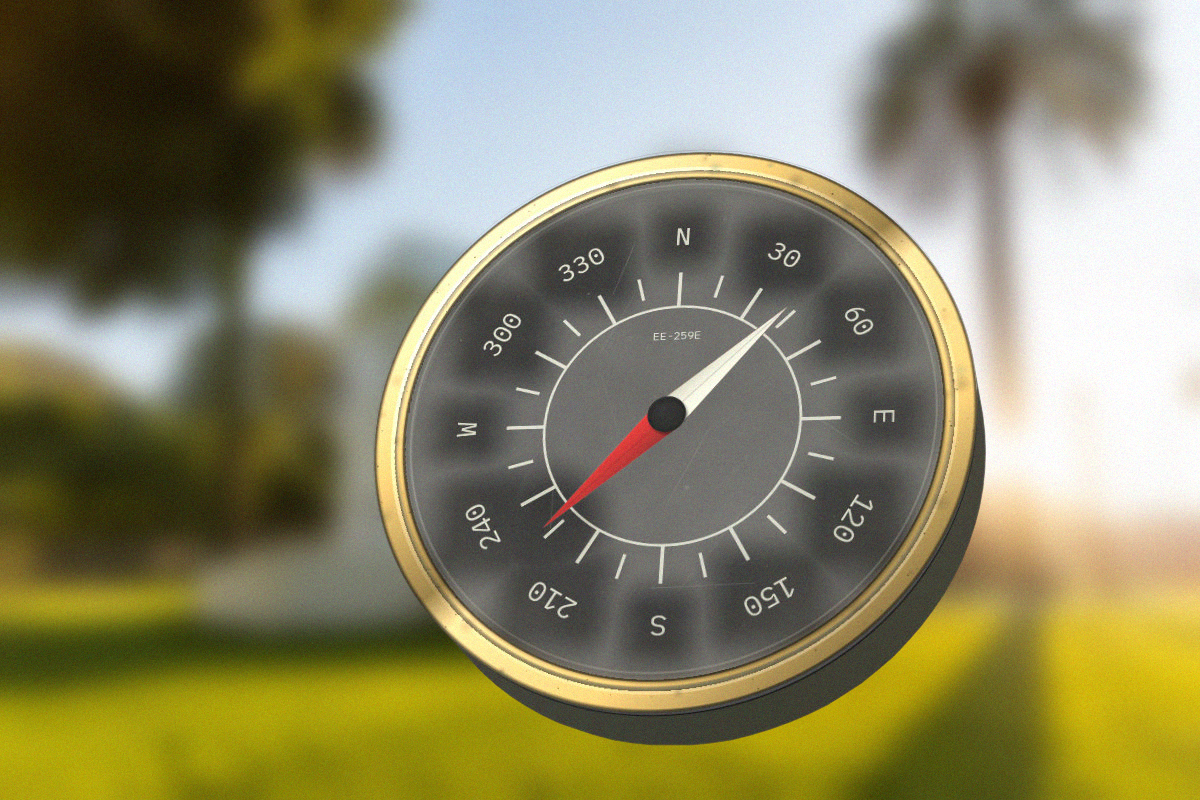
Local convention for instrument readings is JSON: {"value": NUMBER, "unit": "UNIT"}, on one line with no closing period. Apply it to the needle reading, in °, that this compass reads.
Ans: {"value": 225, "unit": "°"}
